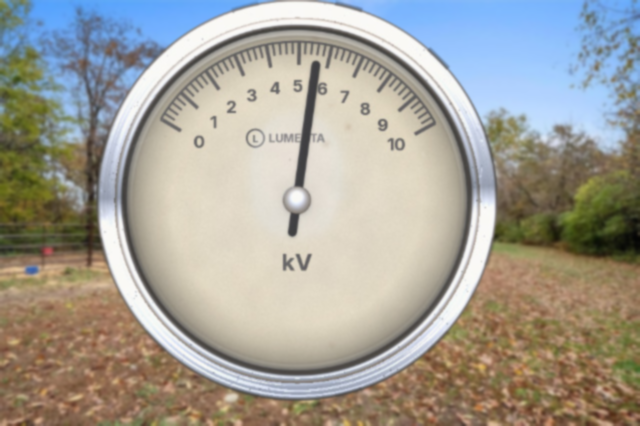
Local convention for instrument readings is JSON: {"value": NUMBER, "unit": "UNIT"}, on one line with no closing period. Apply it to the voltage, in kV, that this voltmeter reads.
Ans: {"value": 5.6, "unit": "kV"}
